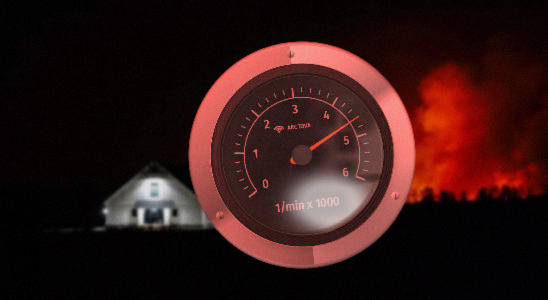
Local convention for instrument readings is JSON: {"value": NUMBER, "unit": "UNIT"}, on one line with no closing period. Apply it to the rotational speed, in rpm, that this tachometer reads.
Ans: {"value": 4600, "unit": "rpm"}
